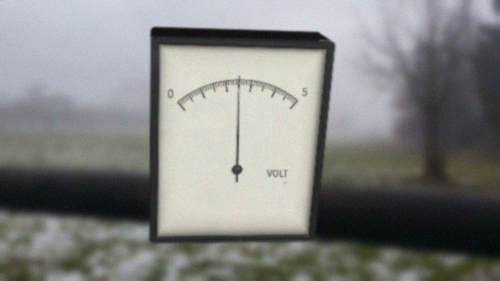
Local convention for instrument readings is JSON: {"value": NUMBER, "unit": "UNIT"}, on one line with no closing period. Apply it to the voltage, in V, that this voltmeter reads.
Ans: {"value": 2.5, "unit": "V"}
